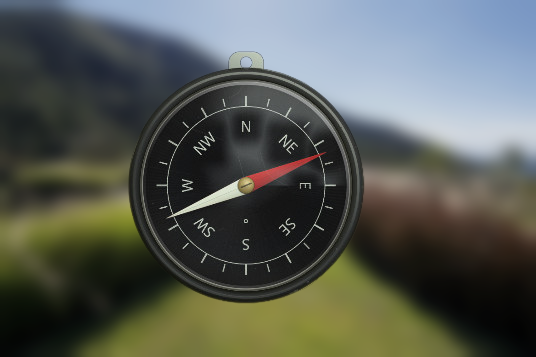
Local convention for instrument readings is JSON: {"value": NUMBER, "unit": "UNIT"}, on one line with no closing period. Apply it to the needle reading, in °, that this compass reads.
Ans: {"value": 67.5, "unit": "°"}
